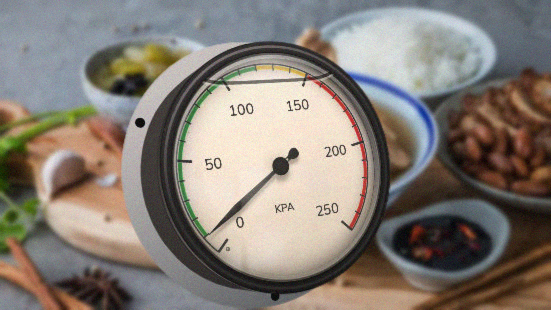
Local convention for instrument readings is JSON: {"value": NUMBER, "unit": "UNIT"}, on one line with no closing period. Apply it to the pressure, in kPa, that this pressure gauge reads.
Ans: {"value": 10, "unit": "kPa"}
